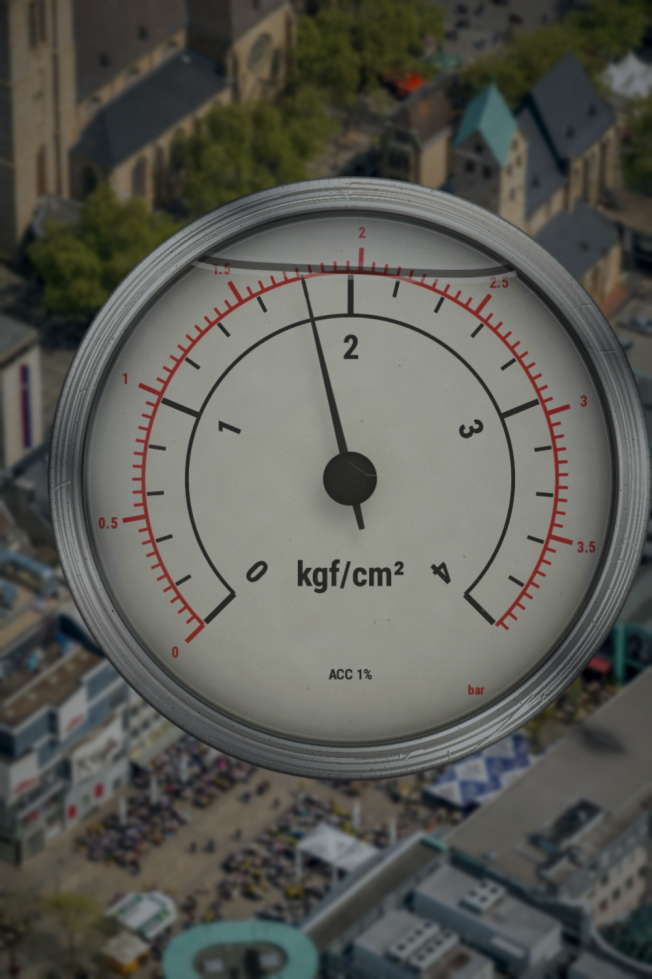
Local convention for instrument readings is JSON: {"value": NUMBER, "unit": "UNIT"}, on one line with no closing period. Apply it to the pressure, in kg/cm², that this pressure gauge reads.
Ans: {"value": 1.8, "unit": "kg/cm²"}
